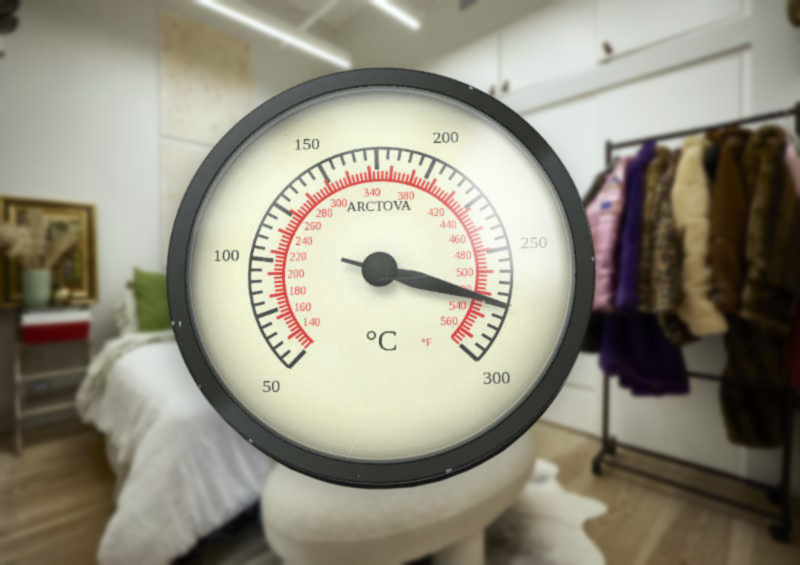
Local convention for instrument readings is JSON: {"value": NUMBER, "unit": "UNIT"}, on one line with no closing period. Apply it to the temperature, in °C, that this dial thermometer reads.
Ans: {"value": 275, "unit": "°C"}
